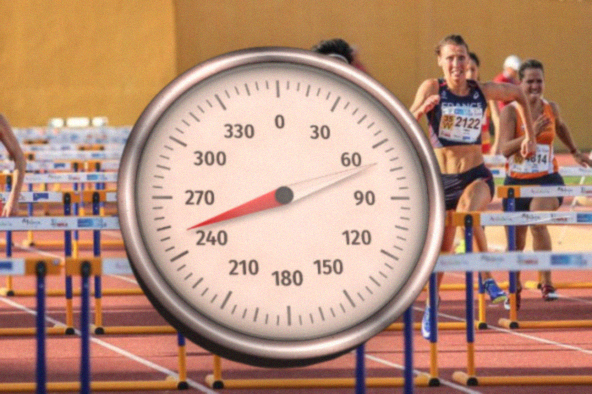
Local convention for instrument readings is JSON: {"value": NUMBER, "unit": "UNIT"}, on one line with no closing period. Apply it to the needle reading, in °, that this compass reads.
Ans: {"value": 250, "unit": "°"}
